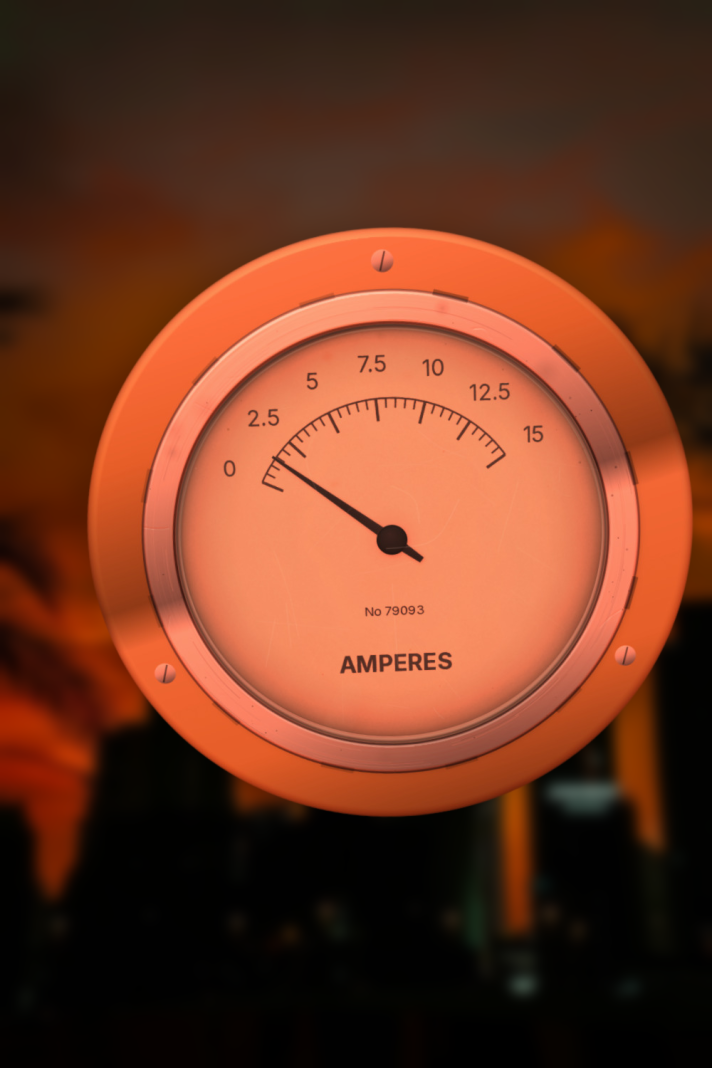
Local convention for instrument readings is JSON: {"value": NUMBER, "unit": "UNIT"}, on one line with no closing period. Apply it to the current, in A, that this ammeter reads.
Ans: {"value": 1.5, "unit": "A"}
